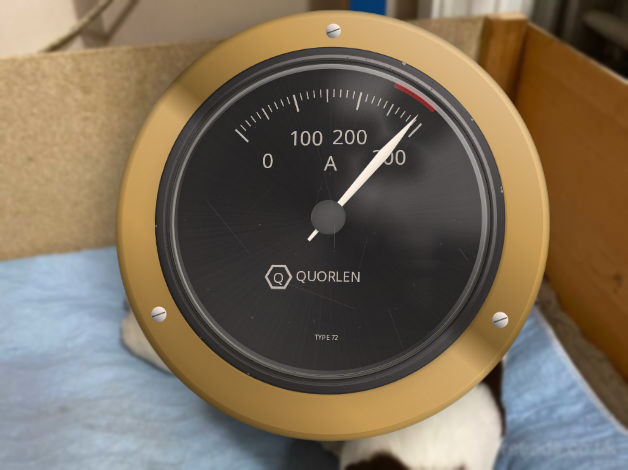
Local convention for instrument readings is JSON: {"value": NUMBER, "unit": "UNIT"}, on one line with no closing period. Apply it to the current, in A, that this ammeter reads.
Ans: {"value": 290, "unit": "A"}
